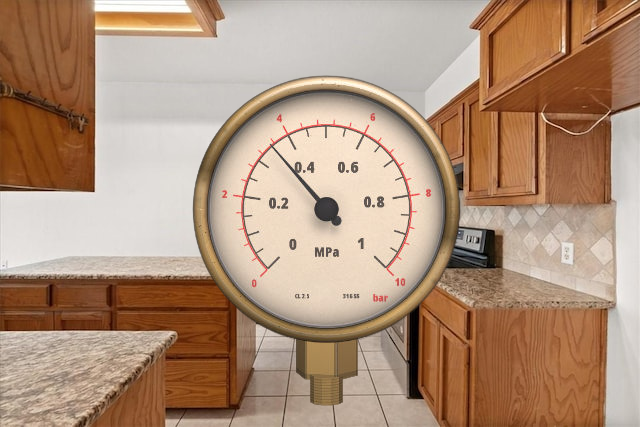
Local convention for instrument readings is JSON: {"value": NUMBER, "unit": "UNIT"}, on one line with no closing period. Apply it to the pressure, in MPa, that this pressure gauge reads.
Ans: {"value": 0.35, "unit": "MPa"}
